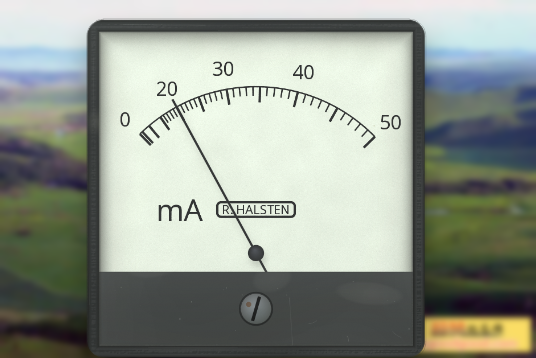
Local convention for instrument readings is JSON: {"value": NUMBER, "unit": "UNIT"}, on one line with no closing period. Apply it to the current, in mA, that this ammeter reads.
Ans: {"value": 20, "unit": "mA"}
